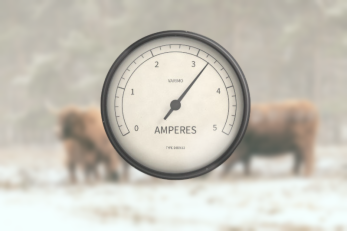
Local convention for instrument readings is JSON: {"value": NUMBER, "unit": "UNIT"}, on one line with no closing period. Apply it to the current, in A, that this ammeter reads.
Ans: {"value": 3.3, "unit": "A"}
